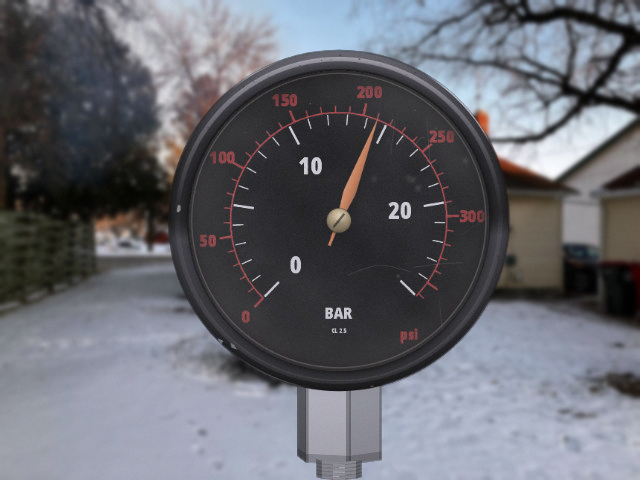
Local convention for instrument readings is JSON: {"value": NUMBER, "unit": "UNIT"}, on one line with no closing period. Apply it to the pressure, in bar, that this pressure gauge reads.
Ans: {"value": 14.5, "unit": "bar"}
